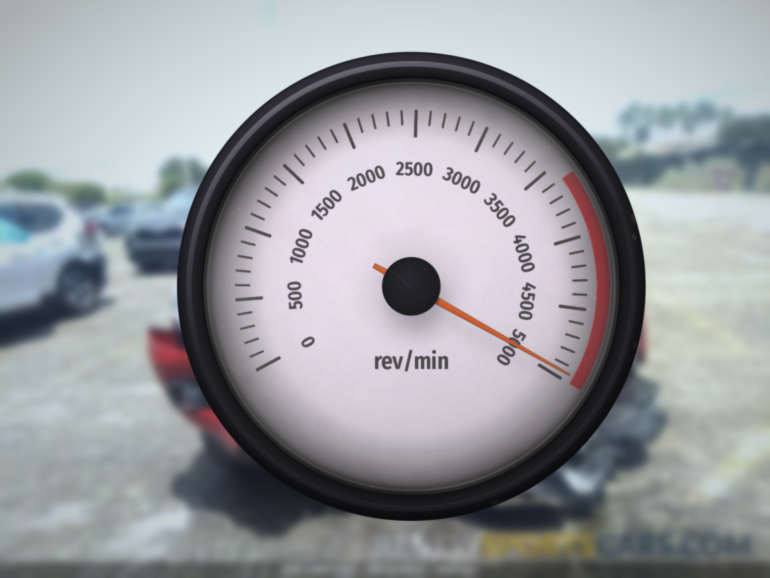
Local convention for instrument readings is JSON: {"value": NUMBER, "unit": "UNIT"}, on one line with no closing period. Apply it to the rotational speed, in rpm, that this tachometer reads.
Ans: {"value": 4950, "unit": "rpm"}
